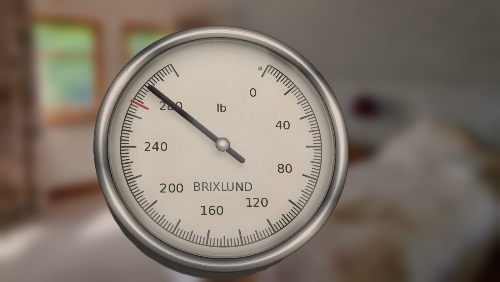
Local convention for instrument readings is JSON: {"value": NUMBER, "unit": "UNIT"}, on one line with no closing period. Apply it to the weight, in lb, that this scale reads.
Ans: {"value": 280, "unit": "lb"}
